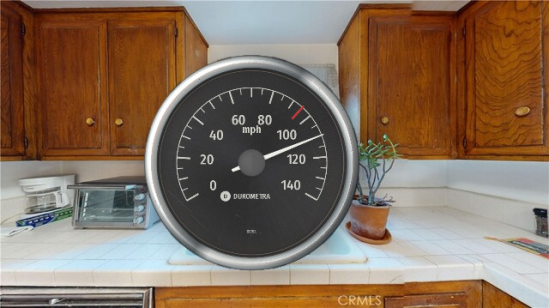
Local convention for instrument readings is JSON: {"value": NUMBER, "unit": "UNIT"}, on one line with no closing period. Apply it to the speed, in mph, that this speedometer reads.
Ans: {"value": 110, "unit": "mph"}
